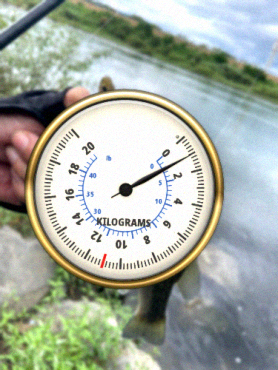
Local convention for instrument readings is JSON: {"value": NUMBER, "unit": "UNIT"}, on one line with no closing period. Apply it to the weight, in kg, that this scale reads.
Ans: {"value": 1, "unit": "kg"}
